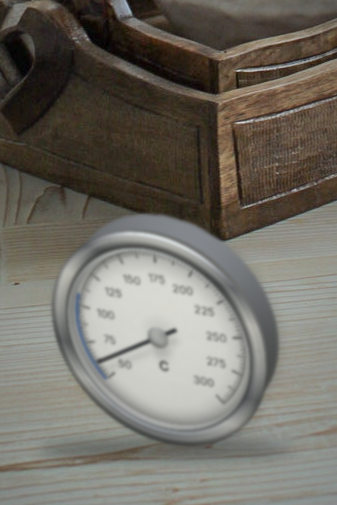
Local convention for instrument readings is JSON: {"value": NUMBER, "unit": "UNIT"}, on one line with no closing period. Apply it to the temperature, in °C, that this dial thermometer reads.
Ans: {"value": 62.5, "unit": "°C"}
